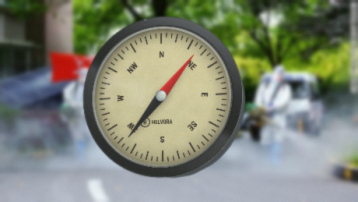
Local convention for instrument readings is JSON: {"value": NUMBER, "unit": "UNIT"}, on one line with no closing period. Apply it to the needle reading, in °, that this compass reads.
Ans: {"value": 40, "unit": "°"}
